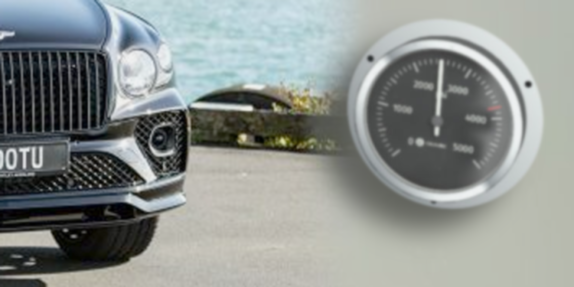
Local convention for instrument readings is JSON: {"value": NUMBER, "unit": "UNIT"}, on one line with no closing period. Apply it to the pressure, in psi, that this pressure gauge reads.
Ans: {"value": 2500, "unit": "psi"}
